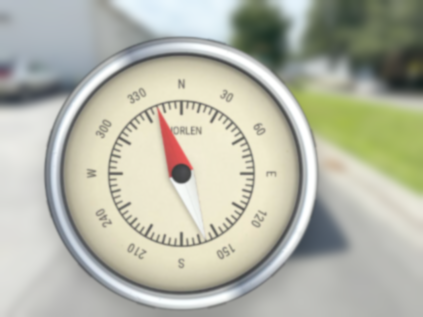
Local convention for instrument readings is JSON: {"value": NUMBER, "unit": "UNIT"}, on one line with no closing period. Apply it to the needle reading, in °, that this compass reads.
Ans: {"value": 340, "unit": "°"}
